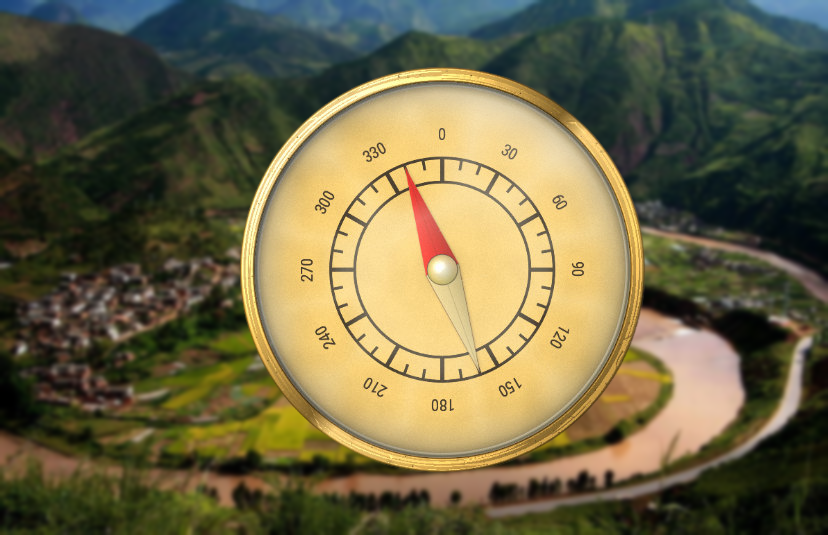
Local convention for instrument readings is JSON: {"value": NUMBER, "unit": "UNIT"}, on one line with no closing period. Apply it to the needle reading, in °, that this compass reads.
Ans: {"value": 340, "unit": "°"}
